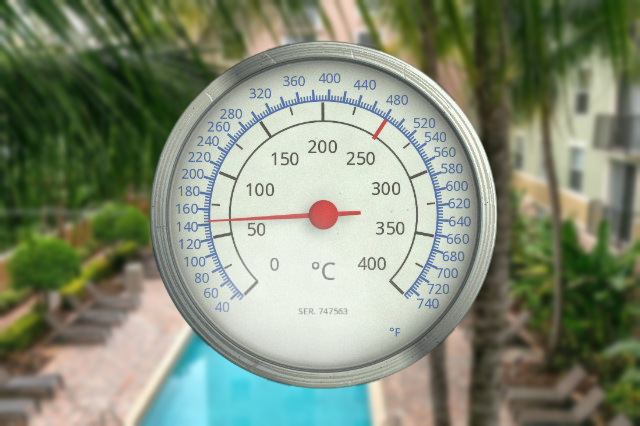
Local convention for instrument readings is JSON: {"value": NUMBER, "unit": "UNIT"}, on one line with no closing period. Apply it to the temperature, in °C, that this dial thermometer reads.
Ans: {"value": 62.5, "unit": "°C"}
